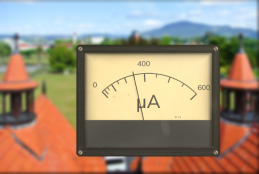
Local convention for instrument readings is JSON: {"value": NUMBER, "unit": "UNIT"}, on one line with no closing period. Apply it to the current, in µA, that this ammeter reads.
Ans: {"value": 350, "unit": "µA"}
